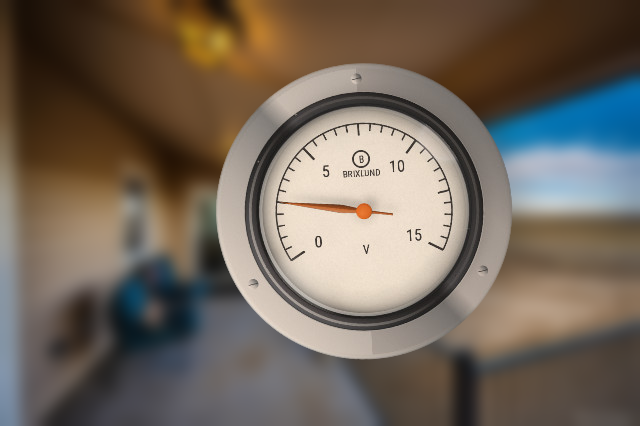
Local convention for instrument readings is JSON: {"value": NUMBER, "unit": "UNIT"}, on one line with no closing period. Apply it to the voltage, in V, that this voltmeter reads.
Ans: {"value": 2.5, "unit": "V"}
